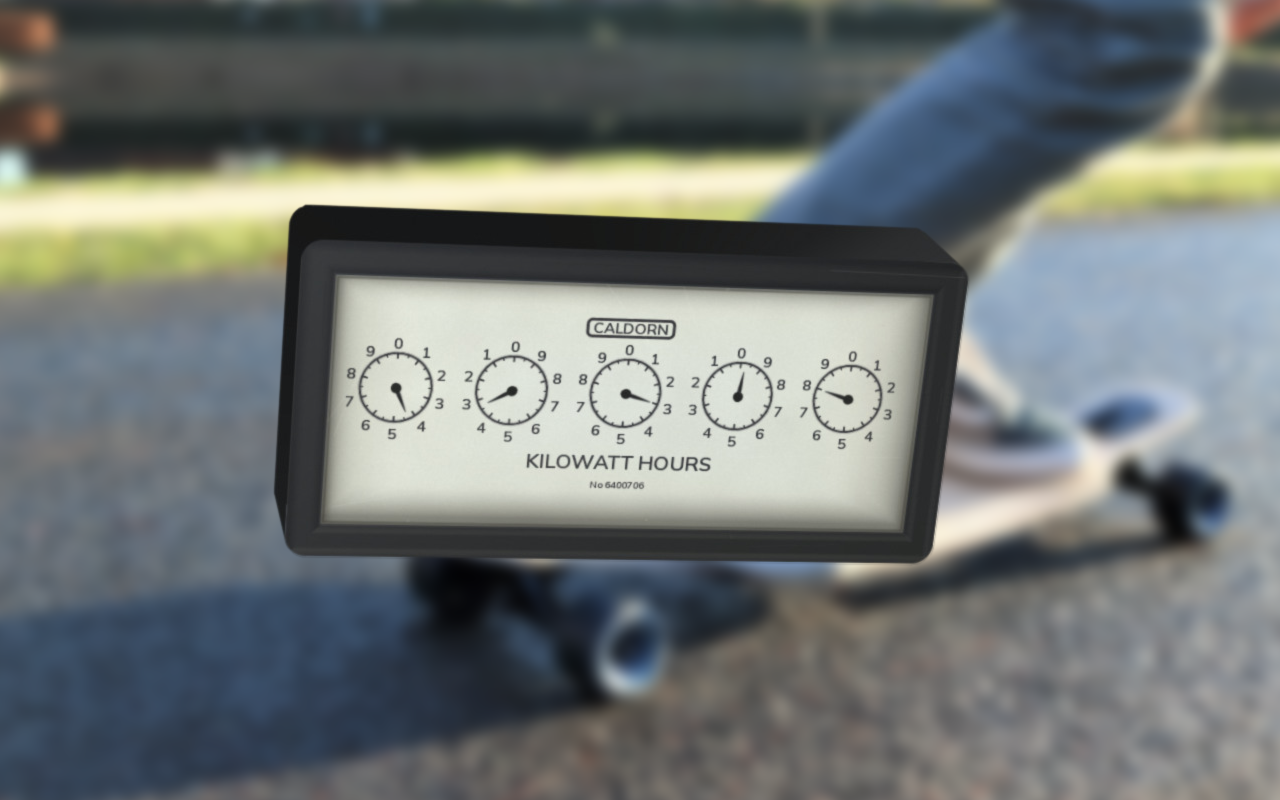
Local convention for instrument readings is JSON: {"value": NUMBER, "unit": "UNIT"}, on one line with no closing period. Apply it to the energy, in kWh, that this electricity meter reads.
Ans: {"value": 43298, "unit": "kWh"}
